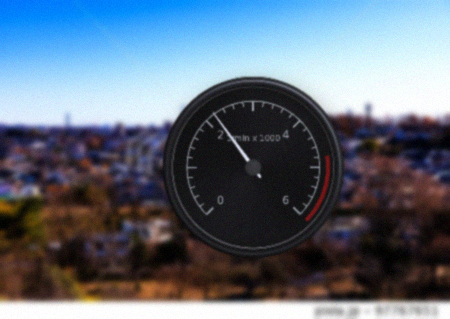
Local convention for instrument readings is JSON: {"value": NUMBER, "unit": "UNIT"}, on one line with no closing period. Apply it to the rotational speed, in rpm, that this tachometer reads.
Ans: {"value": 2200, "unit": "rpm"}
